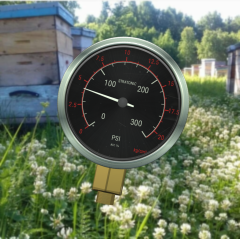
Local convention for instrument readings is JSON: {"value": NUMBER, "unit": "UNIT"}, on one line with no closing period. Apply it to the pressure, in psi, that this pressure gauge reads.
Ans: {"value": 60, "unit": "psi"}
